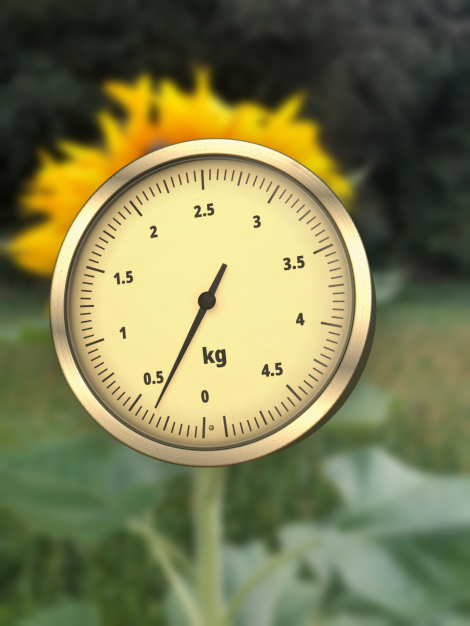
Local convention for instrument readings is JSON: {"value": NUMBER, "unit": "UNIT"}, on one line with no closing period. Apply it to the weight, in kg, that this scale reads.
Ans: {"value": 0.35, "unit": "kg"}
